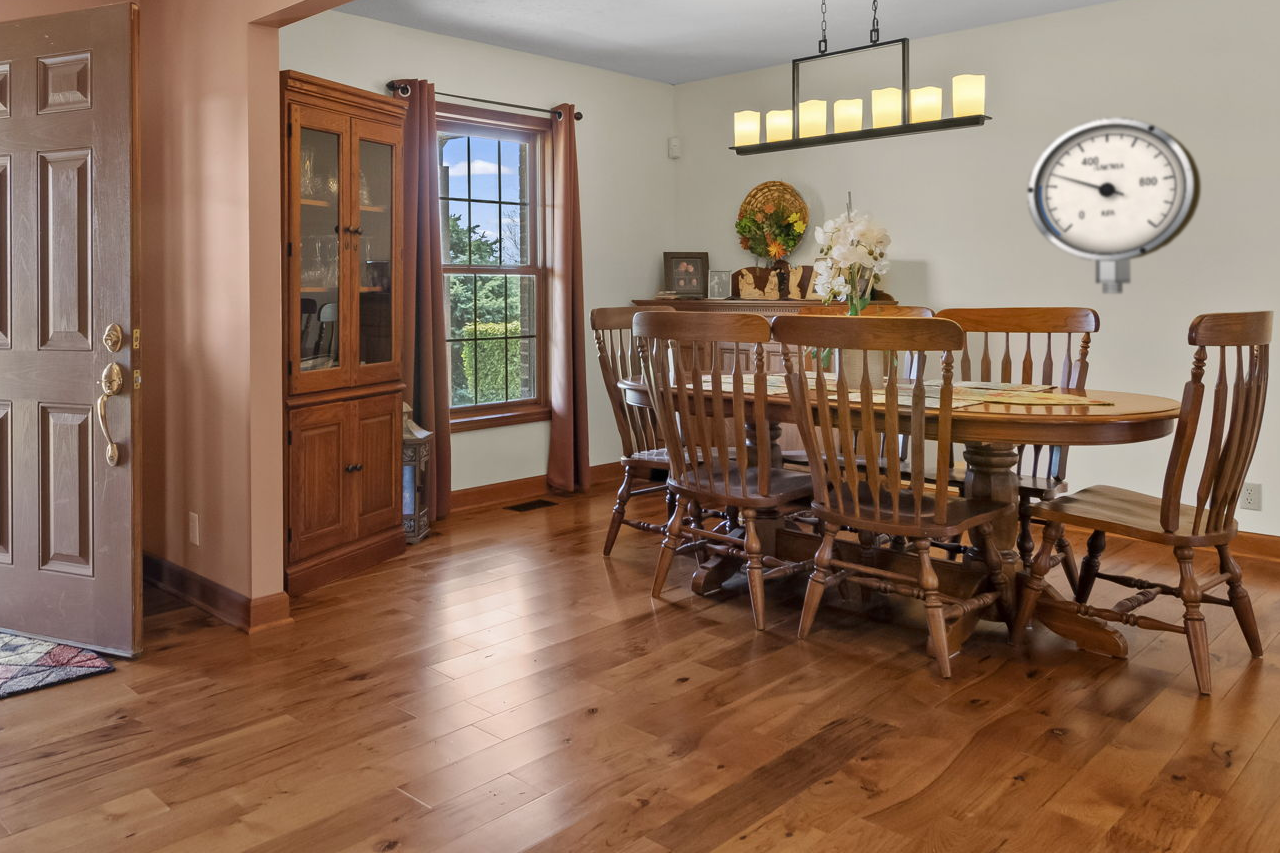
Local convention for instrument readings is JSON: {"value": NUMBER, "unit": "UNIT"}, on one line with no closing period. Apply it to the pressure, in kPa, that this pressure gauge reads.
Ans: {"value": 250, "unit": "kPa"}
